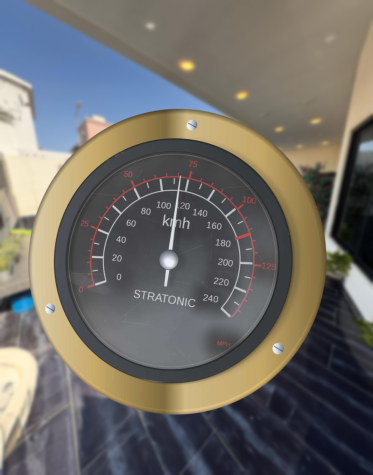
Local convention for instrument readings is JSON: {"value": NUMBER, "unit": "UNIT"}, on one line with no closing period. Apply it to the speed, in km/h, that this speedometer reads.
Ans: {"value": 115, "unit": "km/h"}
